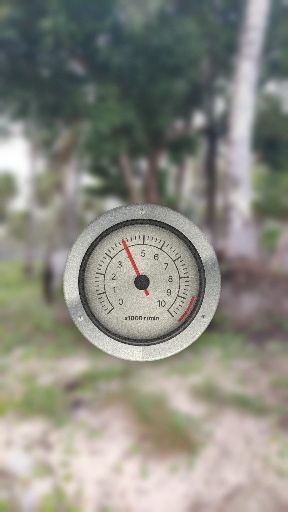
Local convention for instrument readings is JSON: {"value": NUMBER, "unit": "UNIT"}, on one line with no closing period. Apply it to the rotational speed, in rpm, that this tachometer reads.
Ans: {"value": 4000, "unit": "rpm"}
